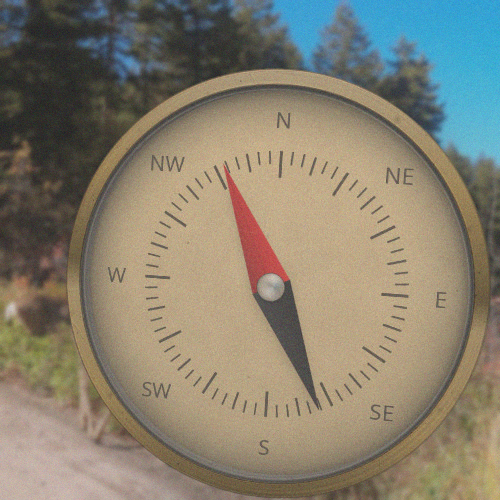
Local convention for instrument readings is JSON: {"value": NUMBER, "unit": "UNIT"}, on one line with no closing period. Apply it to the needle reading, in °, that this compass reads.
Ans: {"value": 335, "unit": "°"}
